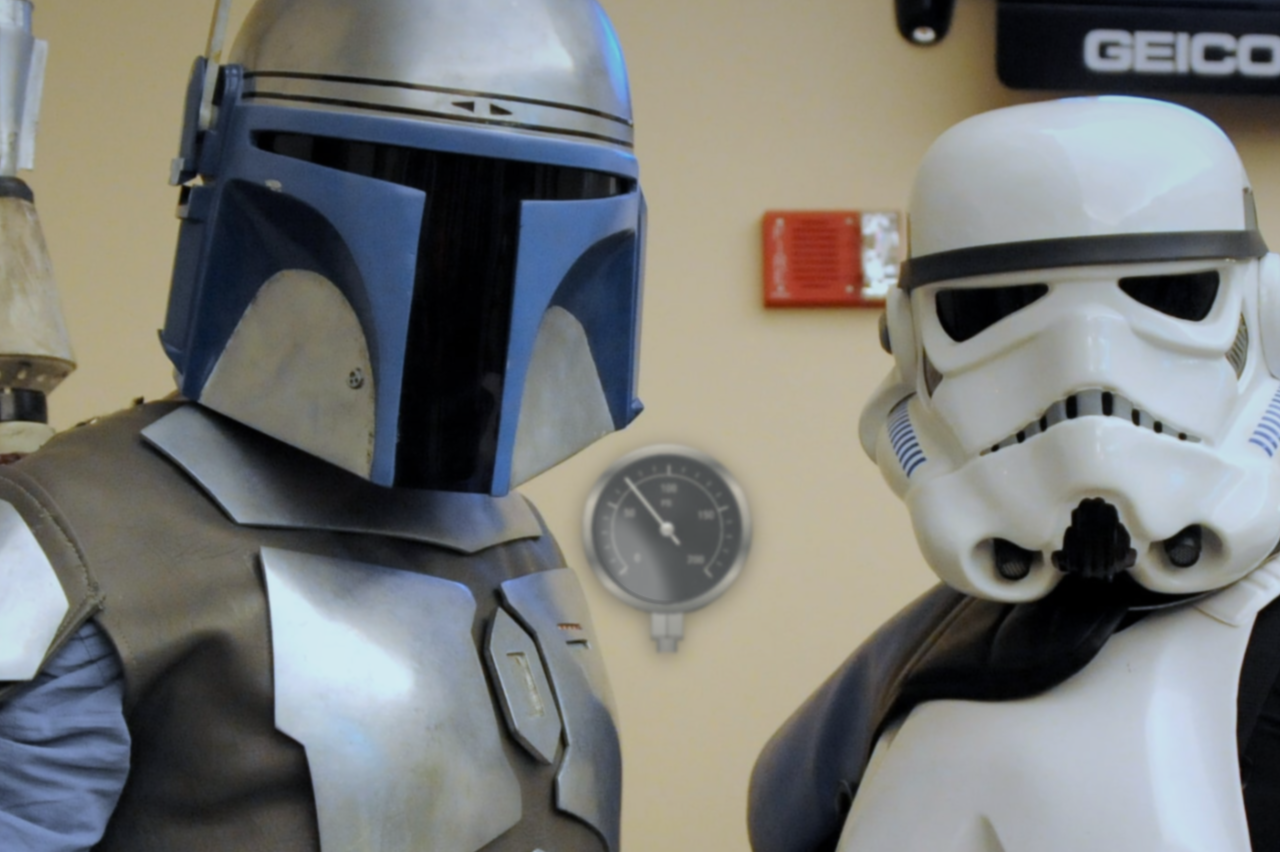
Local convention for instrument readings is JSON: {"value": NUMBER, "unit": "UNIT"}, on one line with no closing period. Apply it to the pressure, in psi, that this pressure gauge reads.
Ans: {"value": 70, "unit": "psi"}
